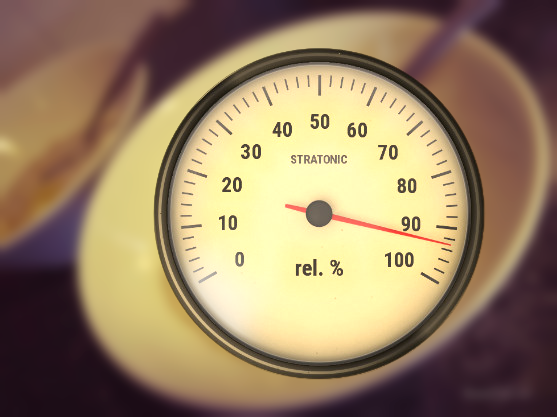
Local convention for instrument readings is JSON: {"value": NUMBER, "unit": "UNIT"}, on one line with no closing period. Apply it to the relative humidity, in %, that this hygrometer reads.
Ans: {"value": 93, "unit": "%"}
